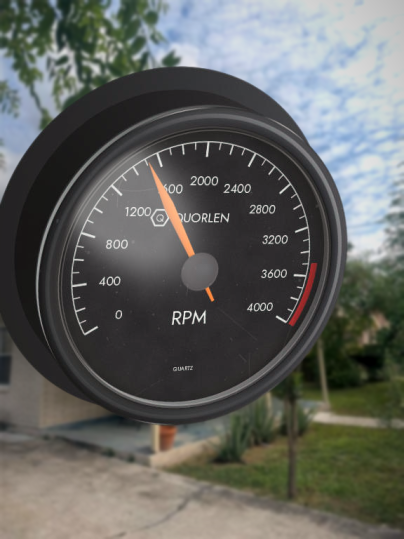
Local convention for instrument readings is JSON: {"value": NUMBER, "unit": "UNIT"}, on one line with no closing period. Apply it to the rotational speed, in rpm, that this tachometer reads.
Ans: {"value": 1500, "unit": "rpm"}
